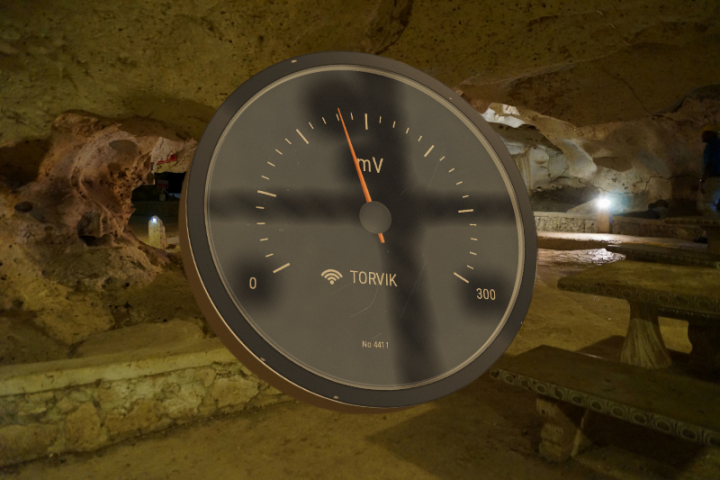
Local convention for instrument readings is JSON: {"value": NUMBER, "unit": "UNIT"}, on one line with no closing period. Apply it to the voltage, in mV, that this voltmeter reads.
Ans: {"value": 130, "unit": "mV"}
